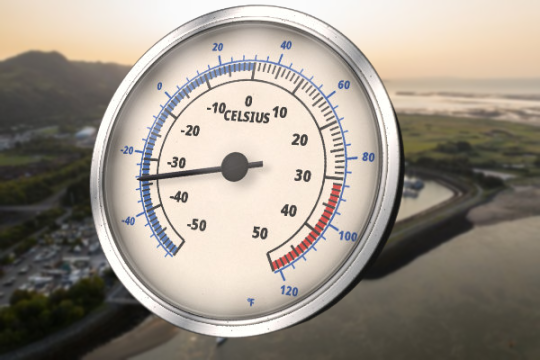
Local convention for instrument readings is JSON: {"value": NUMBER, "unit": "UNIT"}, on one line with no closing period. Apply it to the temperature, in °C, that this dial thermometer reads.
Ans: {"value": -34, "unit": "°C"}
